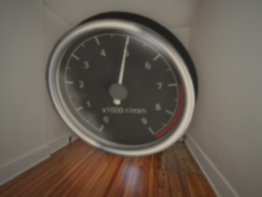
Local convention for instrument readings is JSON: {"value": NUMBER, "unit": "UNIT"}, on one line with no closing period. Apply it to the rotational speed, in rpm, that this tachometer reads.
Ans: {"value": 5000, "unit": "rpm"}
